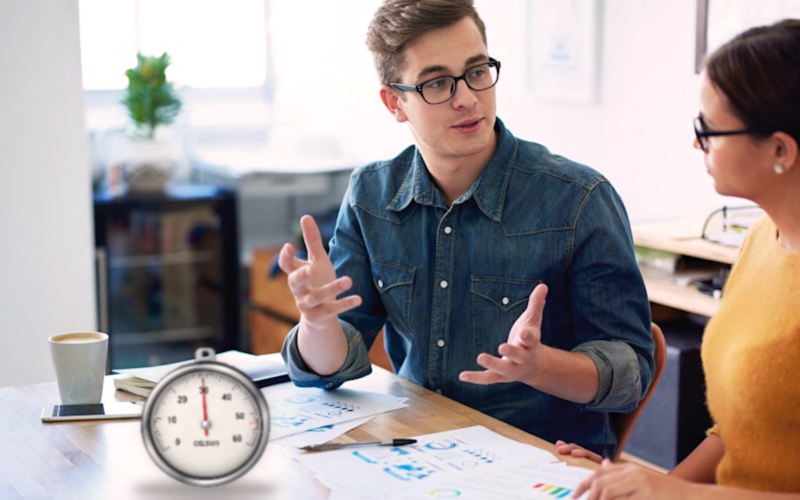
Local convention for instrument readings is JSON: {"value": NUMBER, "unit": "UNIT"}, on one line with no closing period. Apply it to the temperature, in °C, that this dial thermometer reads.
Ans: {"value": 30, "unit": "°C"}
